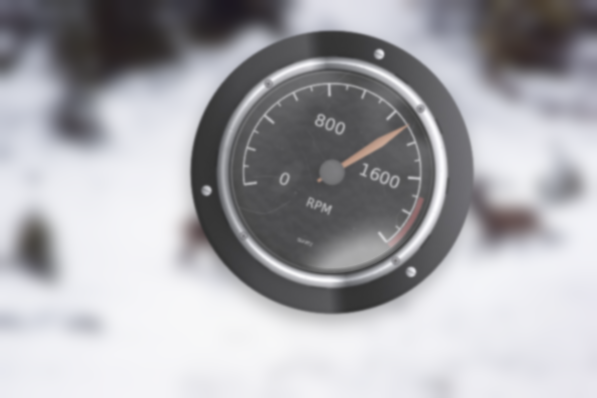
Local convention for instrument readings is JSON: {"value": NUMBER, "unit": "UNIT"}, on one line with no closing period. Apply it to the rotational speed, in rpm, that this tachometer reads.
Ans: {"value": 1300, "unit": "rpm"}
